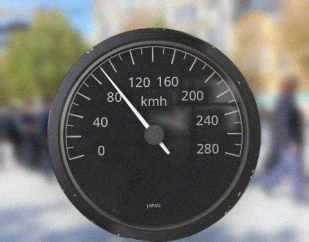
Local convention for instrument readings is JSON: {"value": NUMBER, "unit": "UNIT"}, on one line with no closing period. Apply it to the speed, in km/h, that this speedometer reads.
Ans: {"value": 90, "unit": "km/h"}
